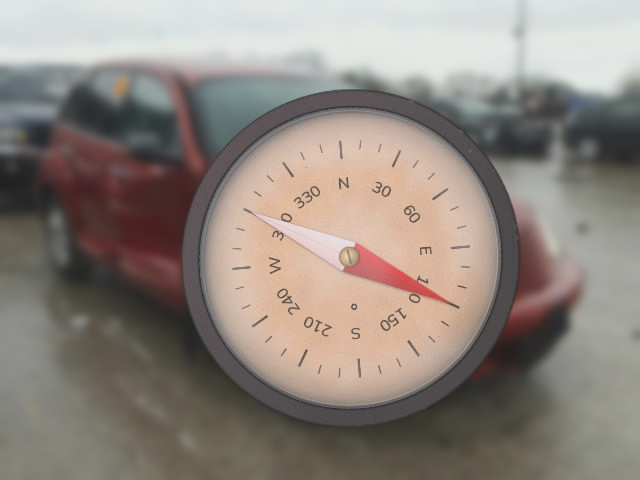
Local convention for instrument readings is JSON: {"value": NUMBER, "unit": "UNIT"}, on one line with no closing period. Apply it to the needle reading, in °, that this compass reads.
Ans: {"value": 120, "unit": "°"}
